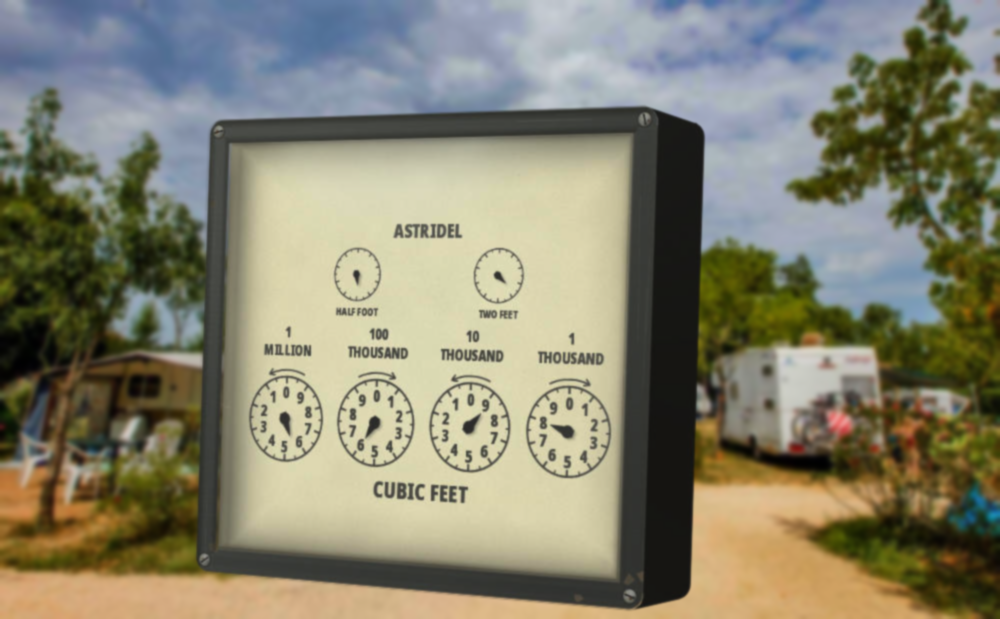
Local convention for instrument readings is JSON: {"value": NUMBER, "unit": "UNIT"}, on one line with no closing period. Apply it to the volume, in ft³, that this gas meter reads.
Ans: {"value": 558800, "unit": "ft³"}
